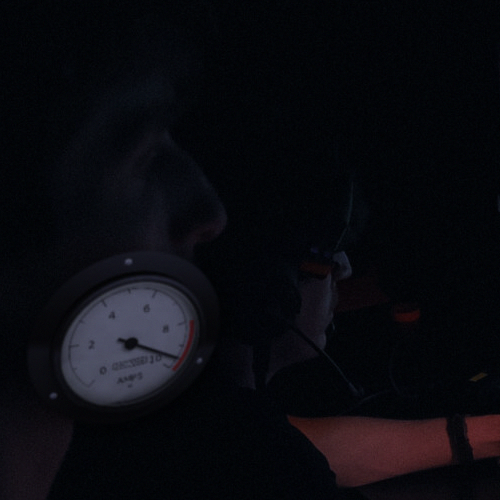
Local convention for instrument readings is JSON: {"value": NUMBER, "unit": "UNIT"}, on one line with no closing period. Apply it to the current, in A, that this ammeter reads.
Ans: {"value": 9.5, "unit": "A"}
